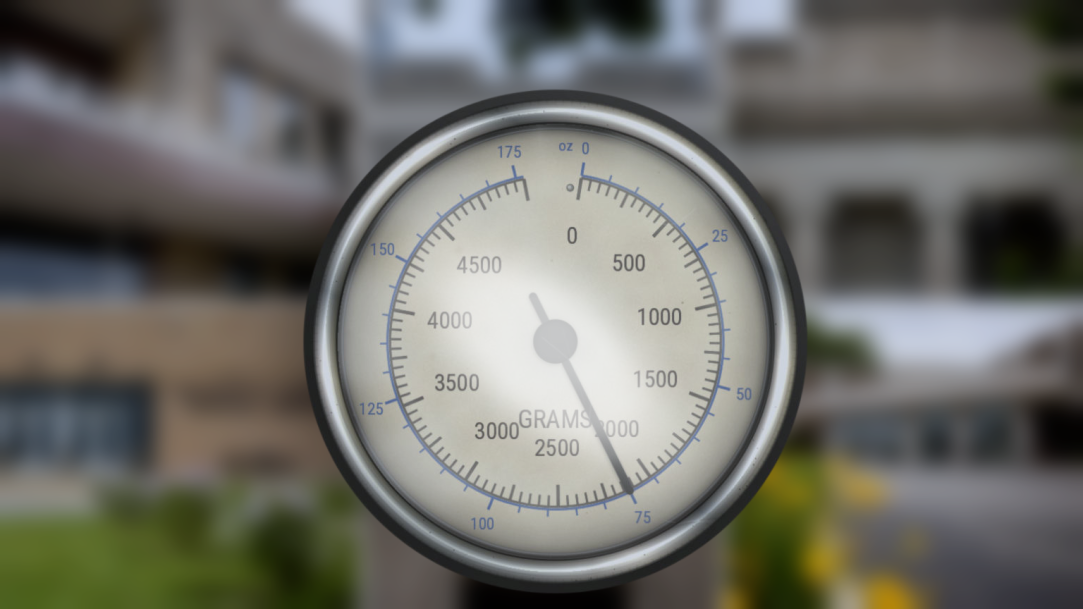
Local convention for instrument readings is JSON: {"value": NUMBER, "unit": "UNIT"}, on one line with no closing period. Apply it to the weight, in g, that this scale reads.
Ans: {"value": 2125, "unit": "g"}
